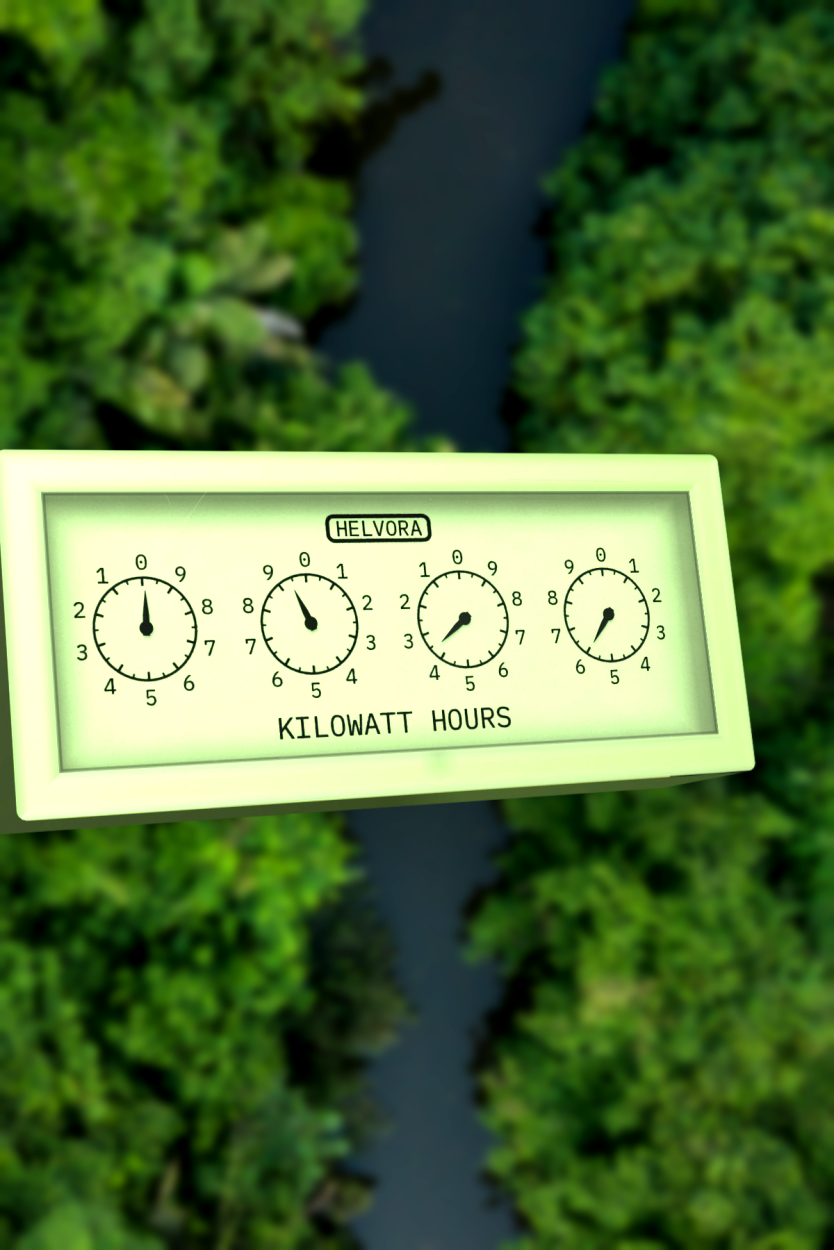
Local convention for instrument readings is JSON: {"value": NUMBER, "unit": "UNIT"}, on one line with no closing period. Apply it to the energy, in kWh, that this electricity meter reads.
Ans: {"value": 9936, "unit": "kWh"}
